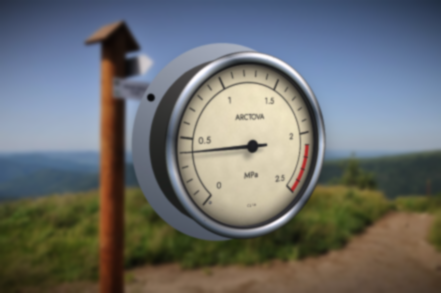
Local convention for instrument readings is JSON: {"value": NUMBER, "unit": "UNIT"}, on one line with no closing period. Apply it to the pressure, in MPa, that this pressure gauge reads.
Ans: {"value": 0.4, "unit": "MPa"}
